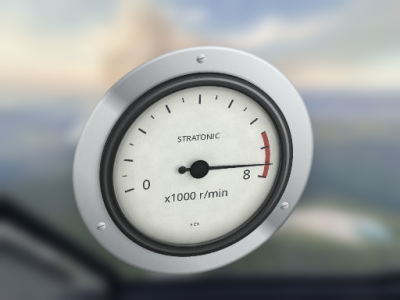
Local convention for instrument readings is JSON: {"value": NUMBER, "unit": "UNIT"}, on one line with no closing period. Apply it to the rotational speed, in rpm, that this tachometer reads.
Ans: {"value": 7500, "unit": "rpm"}
